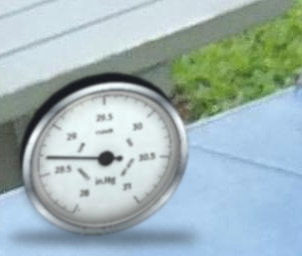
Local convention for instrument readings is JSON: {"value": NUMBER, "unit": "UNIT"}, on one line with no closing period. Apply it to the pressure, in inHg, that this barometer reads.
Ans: {"value": 28.7, "unit": "inHg"}
